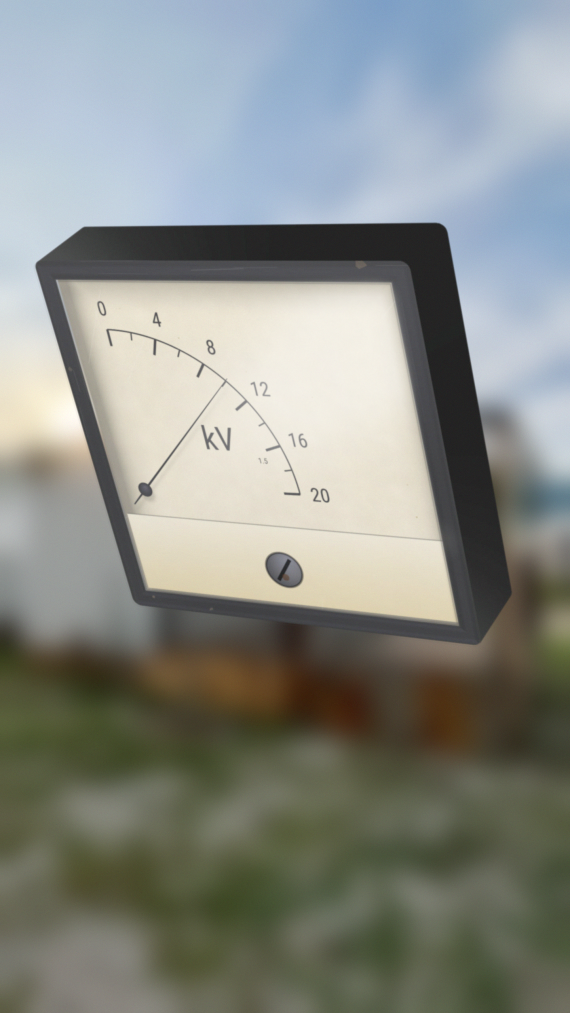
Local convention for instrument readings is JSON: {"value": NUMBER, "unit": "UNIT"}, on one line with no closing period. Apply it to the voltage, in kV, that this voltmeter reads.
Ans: {"value": 10, "unit": "kV"}
